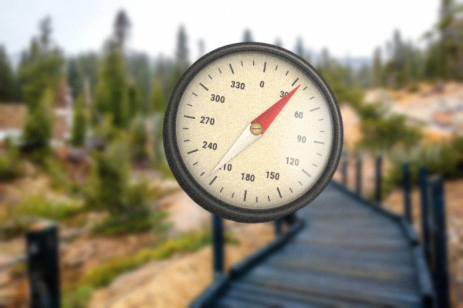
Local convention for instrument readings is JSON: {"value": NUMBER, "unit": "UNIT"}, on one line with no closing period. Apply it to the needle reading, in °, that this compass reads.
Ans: {"value": 35, "unit": "°"}
